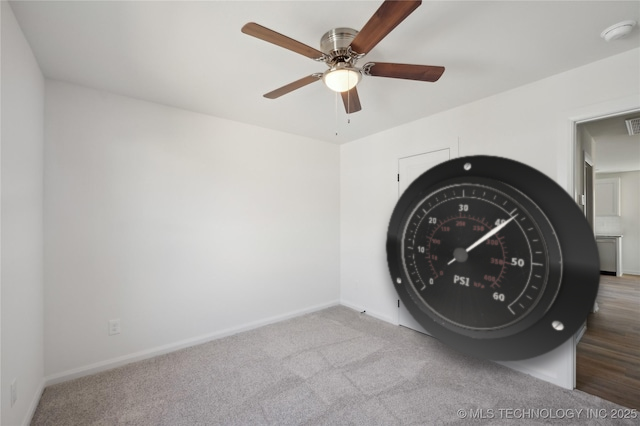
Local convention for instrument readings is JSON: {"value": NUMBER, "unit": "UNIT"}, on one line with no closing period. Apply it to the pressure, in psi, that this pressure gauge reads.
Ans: {"value": 41, "unit": "psi"}
